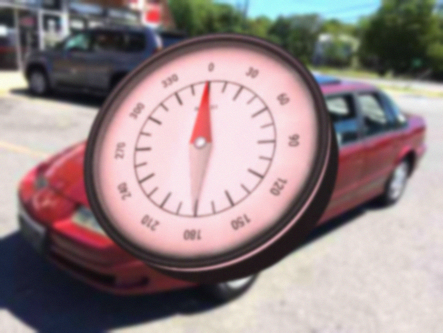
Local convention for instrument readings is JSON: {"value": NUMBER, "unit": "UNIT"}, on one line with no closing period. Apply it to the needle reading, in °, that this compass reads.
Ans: {"value": 0, "unit": "°"}
